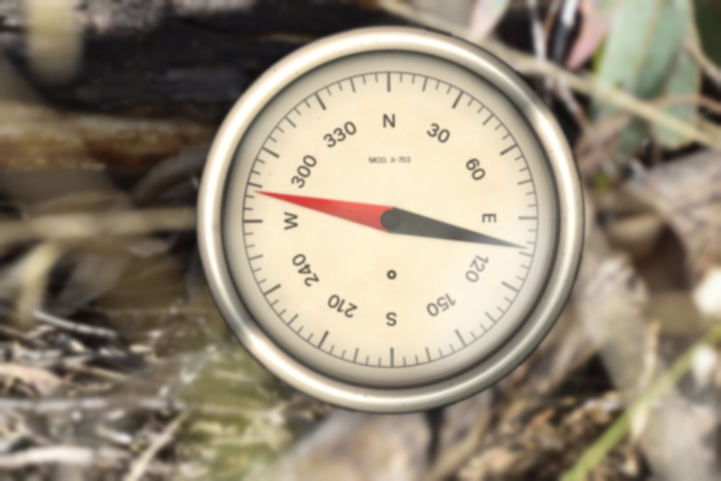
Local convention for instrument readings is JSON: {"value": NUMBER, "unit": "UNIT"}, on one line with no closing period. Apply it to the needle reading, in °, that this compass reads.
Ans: {"value": 282.5, "unit": "°"}
